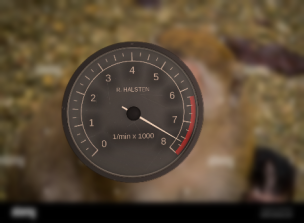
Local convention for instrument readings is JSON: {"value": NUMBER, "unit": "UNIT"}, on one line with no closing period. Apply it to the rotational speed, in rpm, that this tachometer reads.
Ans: {"value": 7625, "unit": "rpm"}
